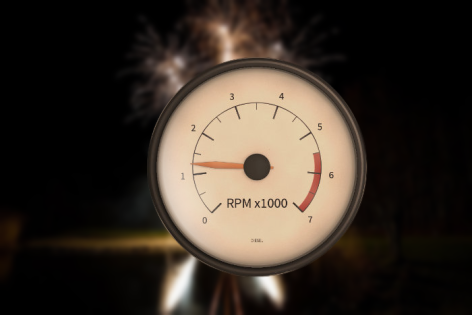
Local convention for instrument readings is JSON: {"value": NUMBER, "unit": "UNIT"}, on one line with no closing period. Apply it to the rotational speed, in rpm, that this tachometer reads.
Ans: {"value": 1250, "unit": "rpm"}
